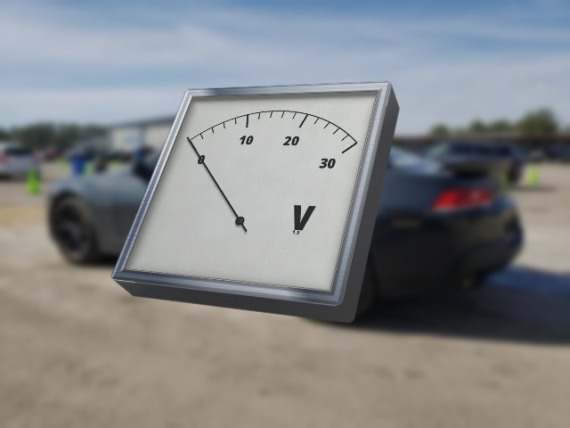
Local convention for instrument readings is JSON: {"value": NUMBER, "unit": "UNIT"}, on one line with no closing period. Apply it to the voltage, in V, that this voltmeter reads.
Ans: {"value": 0, "unit": "V"}
